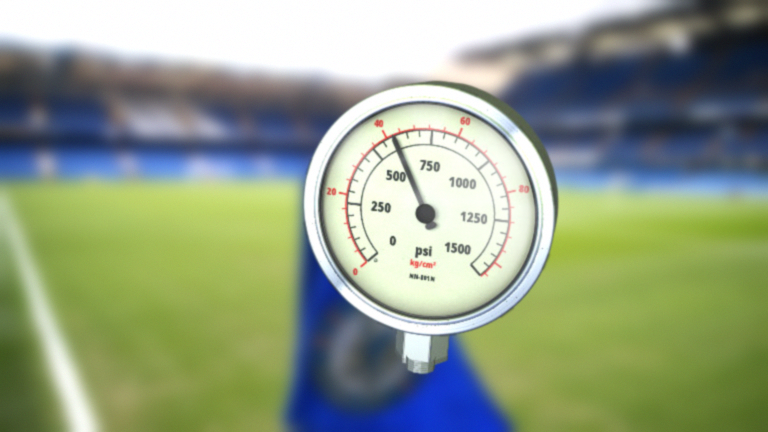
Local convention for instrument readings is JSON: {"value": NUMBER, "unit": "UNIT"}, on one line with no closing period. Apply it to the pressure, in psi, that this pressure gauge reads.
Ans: {"value": 600, "unit": "psi"}
